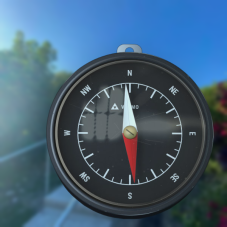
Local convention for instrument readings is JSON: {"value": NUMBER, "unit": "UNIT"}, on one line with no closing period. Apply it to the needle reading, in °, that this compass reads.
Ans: {"value": 175, "unit": "°"}
